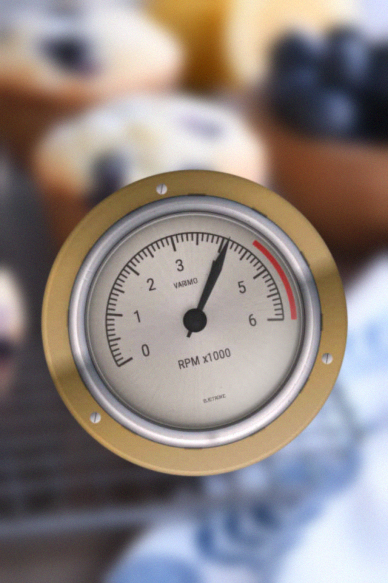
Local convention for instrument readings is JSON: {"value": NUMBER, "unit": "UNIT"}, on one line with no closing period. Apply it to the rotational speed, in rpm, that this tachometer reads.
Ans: {"value": 4100, "unit": "rpm"}
